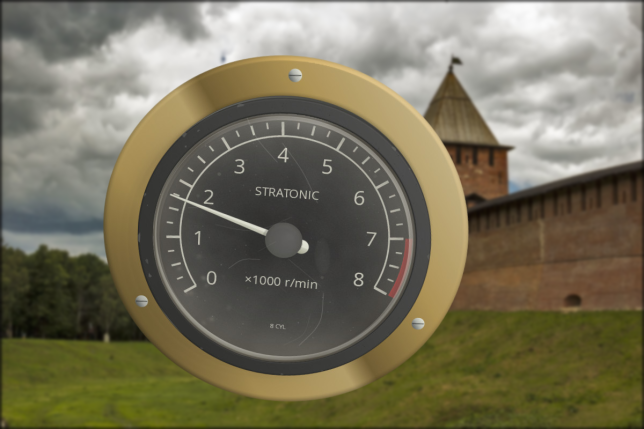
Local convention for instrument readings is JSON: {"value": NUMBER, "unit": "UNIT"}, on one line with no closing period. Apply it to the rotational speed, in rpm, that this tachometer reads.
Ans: {"value": 1750, "unit": "rpm"}
